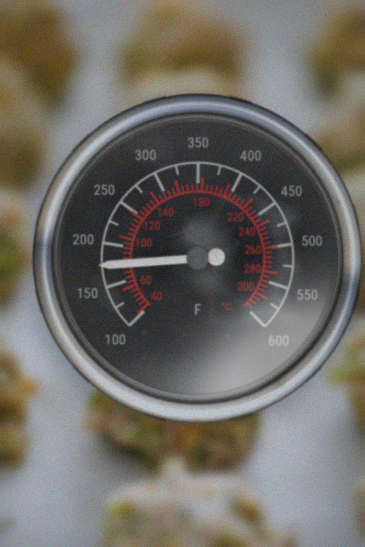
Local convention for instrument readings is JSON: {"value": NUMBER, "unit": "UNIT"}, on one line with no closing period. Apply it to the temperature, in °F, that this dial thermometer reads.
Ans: {"value": 175, "unit": "°F"}
